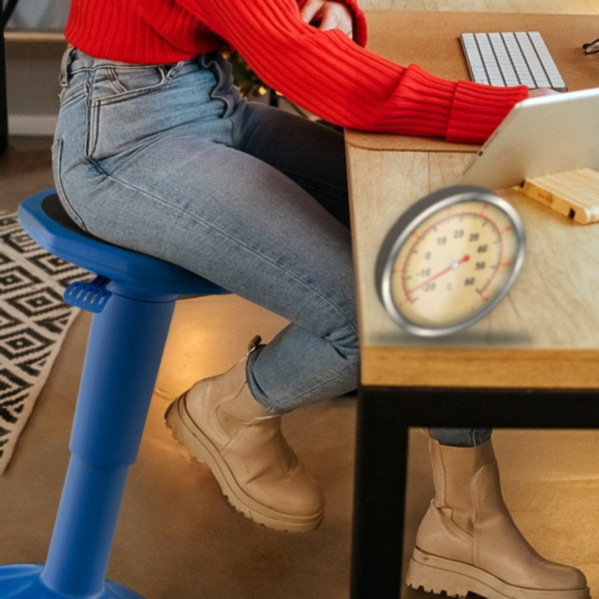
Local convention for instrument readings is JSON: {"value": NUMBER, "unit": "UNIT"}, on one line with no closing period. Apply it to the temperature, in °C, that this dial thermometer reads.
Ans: {"value": -15, "unit": "°C"}
